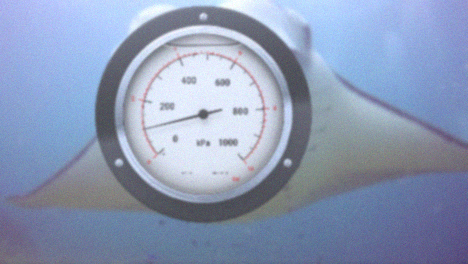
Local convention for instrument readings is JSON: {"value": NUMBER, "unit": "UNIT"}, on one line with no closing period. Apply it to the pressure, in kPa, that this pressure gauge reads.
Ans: {"value": 100, "unit": "kPa"}
